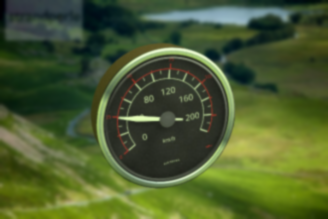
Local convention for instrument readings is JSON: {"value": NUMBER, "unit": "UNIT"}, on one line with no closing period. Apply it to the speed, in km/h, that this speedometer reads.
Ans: {"value": 40, "unit": "km/h"}
